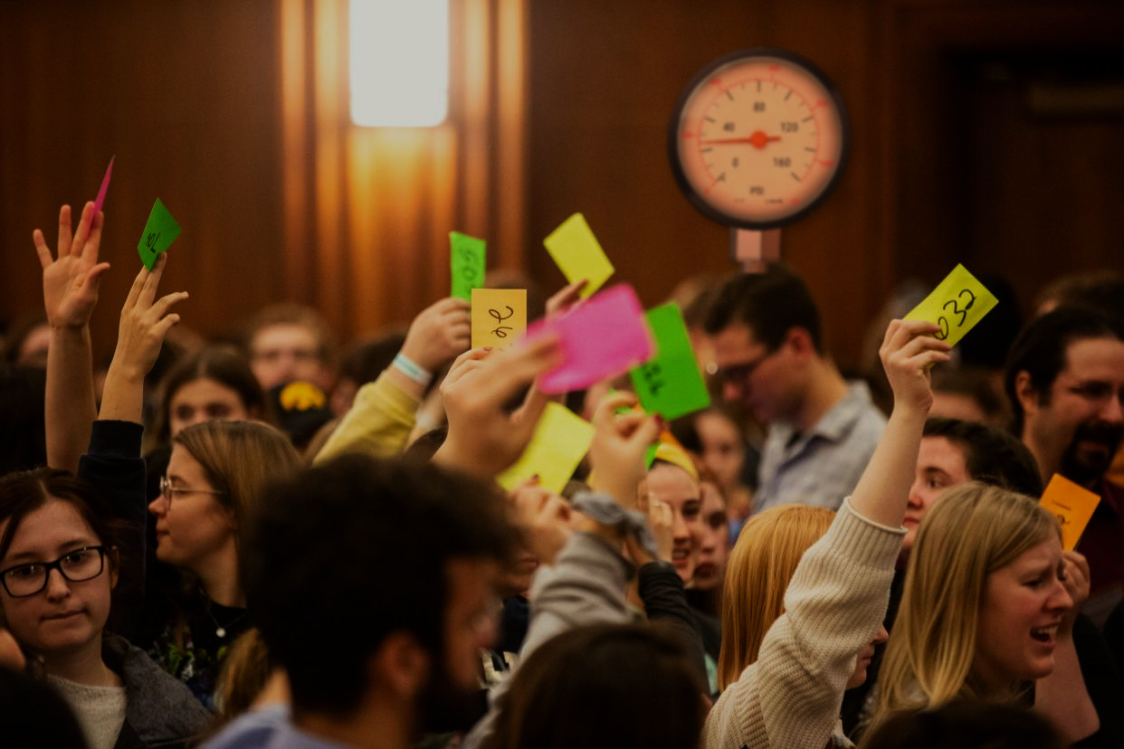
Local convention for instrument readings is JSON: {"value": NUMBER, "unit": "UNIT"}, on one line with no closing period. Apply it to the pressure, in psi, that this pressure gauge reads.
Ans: {"value": 25, "unit": "psi"}
